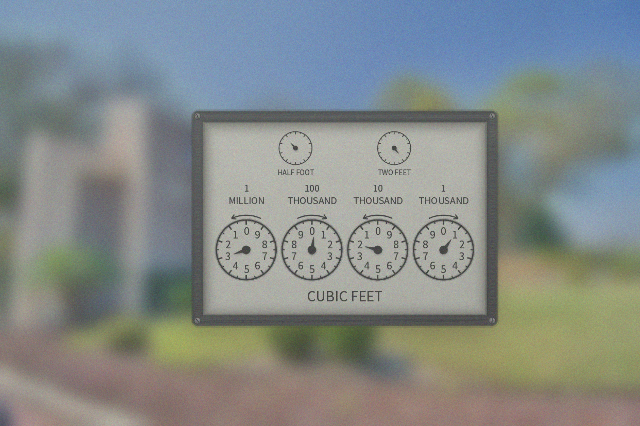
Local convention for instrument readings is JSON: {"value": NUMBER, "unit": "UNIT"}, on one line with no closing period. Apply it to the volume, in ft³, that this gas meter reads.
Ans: {"value": 302100, "unit": "ft³"}
